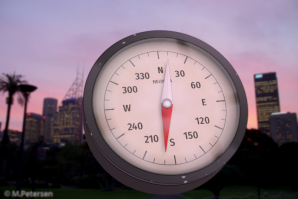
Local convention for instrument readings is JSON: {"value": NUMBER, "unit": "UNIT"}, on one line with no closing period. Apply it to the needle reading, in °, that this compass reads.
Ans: {"value": 190, "unit": "°"}
